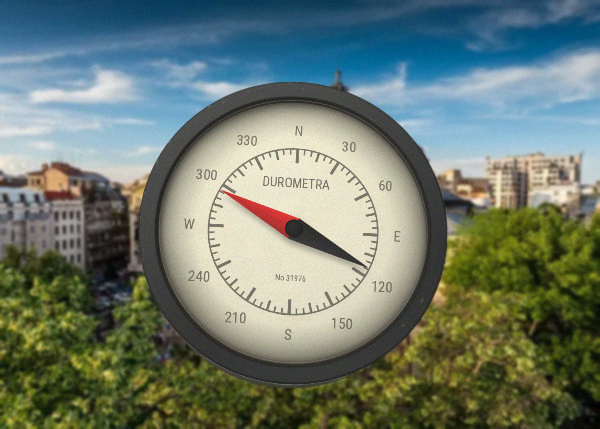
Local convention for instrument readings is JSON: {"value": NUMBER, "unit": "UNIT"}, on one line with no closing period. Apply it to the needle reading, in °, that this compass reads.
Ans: {"value": 295, "unit": "°"}
